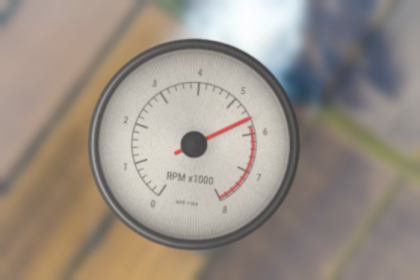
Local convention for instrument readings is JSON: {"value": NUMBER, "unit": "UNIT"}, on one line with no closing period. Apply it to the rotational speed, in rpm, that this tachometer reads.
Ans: {"value": 5600, "unit": "rpm"}
